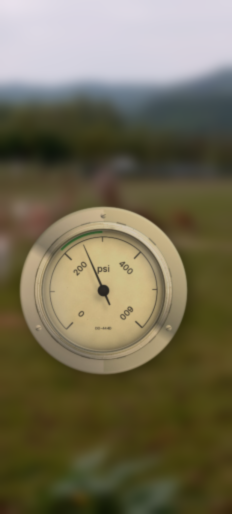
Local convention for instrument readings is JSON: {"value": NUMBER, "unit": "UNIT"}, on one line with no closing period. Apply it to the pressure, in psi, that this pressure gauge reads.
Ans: {"value": 250, "unit": "psi"}
